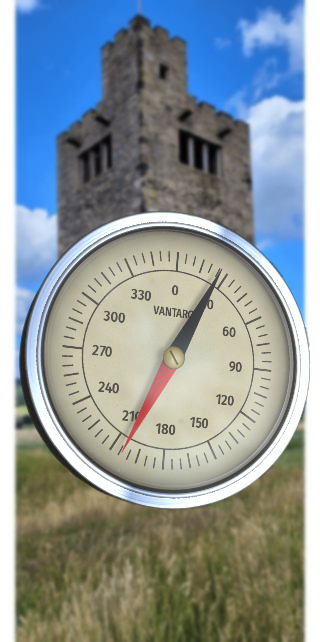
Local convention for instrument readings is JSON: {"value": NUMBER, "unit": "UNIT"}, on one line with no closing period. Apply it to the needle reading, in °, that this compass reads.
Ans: {"value": 205, "unit": "°"}
